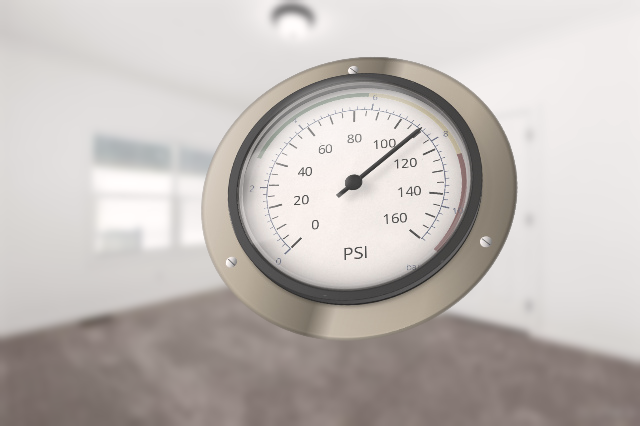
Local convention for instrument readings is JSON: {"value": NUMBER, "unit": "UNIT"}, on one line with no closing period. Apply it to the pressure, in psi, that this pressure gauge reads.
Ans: {"value": 110, "unit": "psi"}
